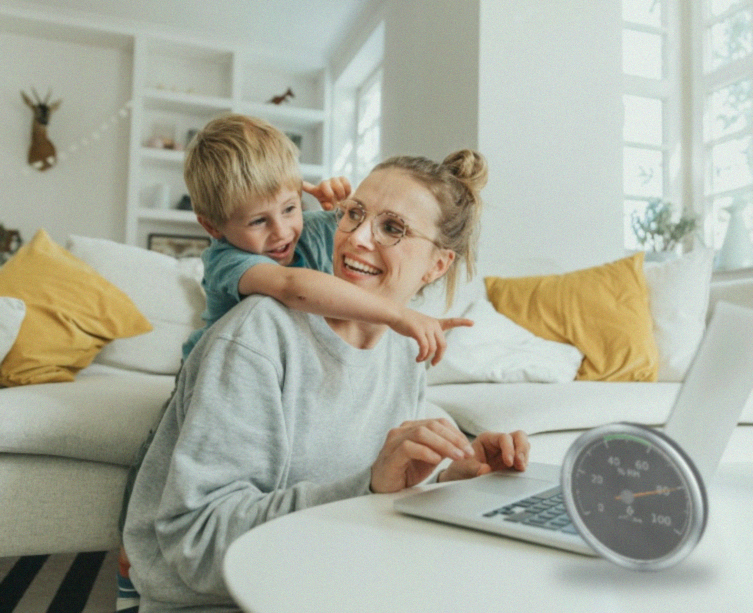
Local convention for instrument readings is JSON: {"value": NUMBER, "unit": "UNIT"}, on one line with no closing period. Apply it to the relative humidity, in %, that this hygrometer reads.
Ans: {"value": 80, "unit": "%"}
